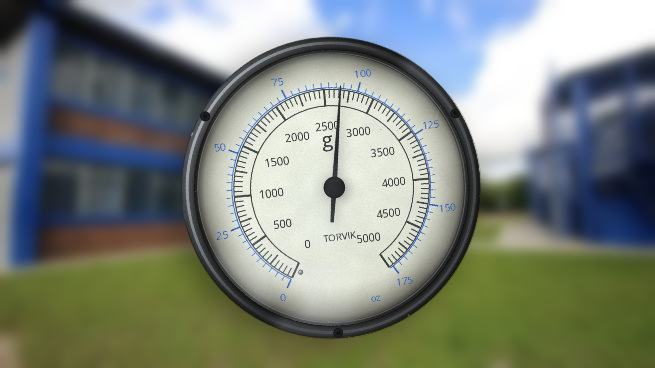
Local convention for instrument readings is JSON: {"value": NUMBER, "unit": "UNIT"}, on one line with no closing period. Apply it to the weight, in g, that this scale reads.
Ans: {"value": 2650, "unit": "g"}
